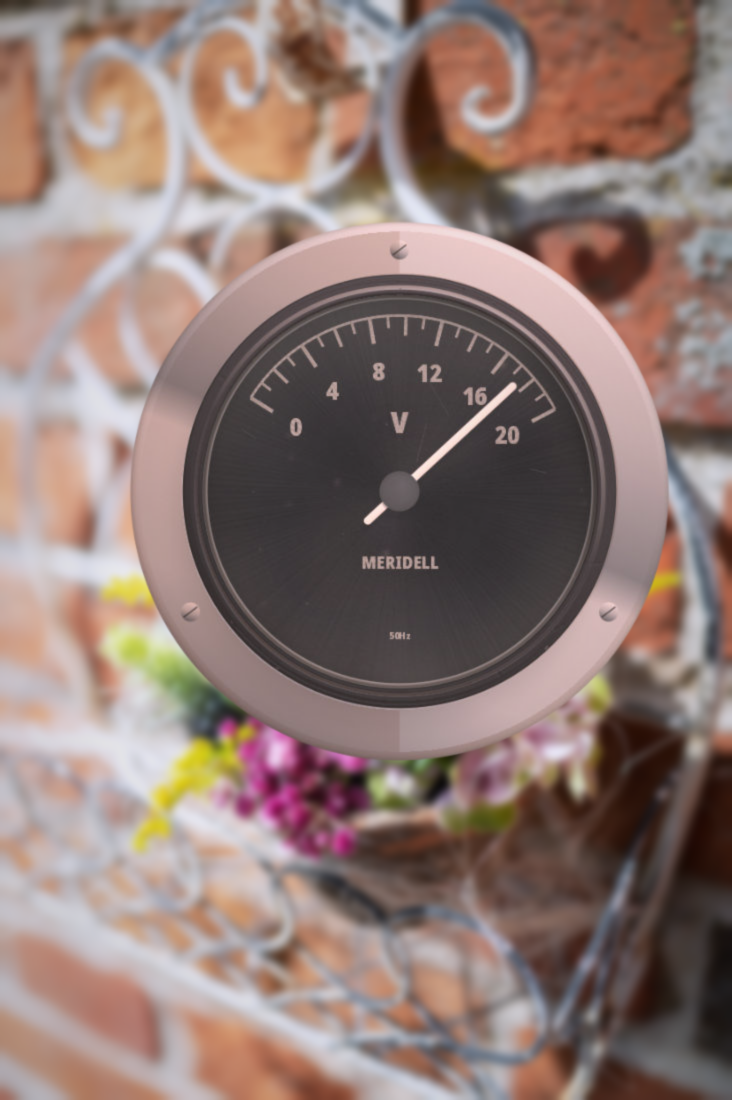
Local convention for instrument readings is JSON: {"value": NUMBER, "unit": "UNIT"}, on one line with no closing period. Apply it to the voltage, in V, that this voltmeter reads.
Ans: {"value": 17.5, "unit": "V"}
